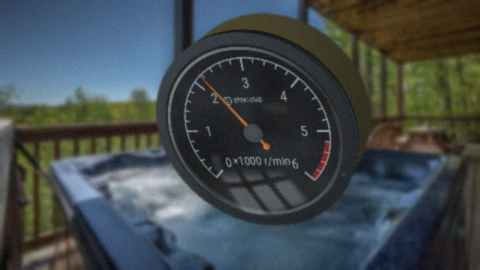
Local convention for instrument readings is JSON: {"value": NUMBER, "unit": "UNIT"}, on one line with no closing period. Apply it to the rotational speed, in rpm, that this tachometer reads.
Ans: {"value": 2200, "unit": "rpm"}
